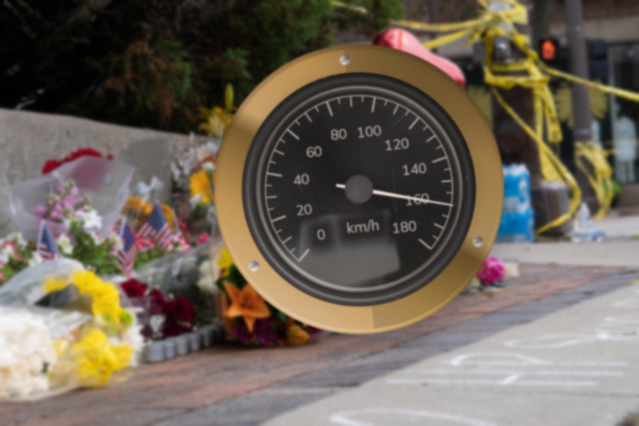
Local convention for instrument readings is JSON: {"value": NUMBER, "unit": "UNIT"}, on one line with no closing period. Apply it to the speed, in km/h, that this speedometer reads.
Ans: {"value": 160, "unit": "km/h"}
